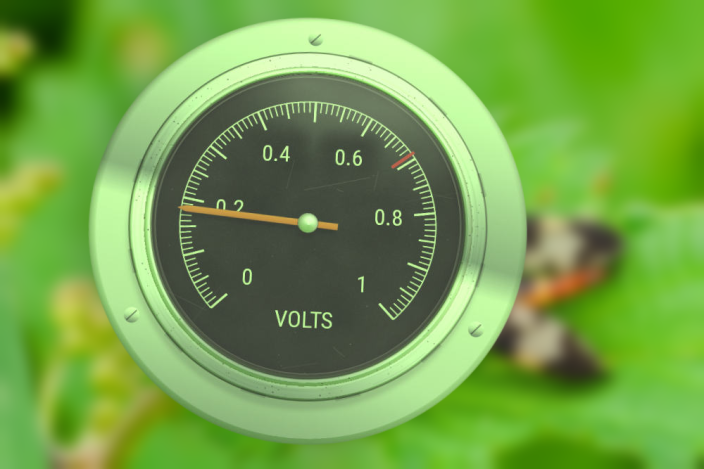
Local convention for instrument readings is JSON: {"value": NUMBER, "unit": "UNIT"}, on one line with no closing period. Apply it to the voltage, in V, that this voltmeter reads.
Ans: {"value": 0.18, "unit": "V"}
